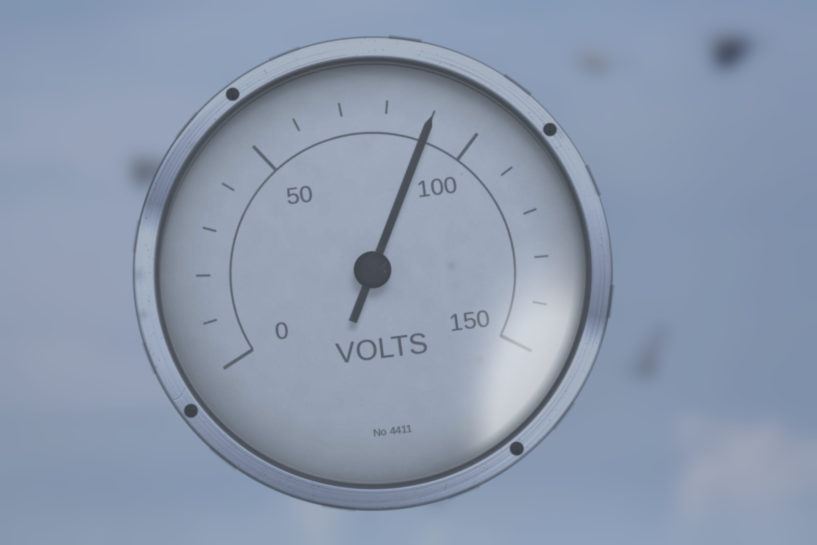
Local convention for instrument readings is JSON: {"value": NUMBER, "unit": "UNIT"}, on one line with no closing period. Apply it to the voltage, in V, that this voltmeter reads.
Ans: {"value": 90, "unit": "V"}
